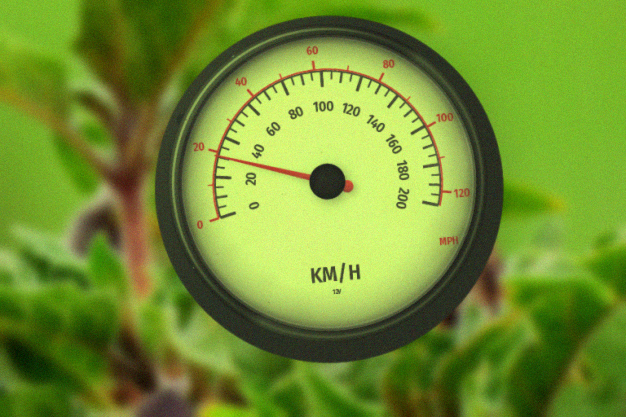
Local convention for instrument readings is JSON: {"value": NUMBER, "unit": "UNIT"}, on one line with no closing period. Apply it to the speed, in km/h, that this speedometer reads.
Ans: {"value": 30, "unit": "km/h"}
